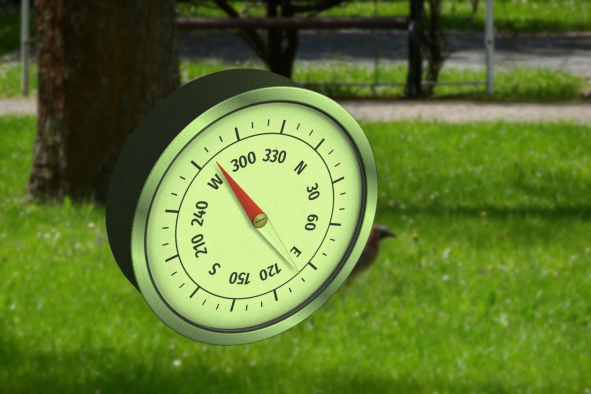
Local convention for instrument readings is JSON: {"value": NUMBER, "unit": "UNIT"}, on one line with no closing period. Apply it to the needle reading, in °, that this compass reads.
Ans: {"value": 280, "unit": "°"}
